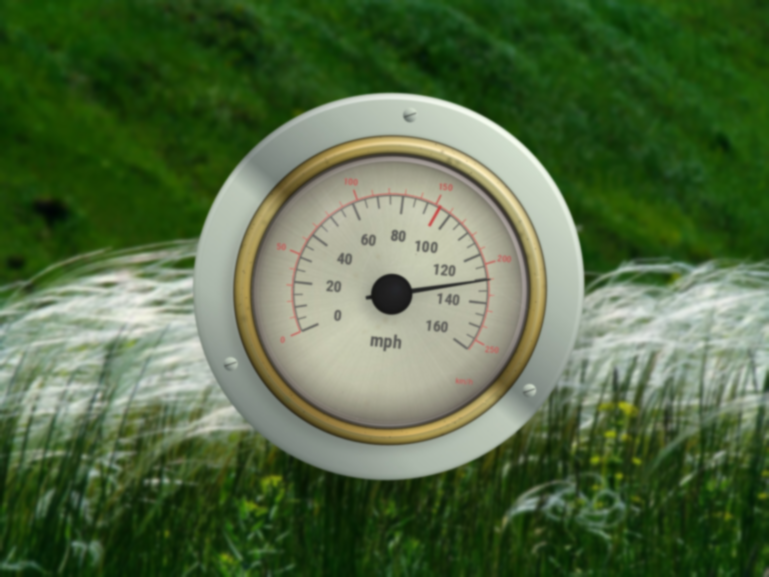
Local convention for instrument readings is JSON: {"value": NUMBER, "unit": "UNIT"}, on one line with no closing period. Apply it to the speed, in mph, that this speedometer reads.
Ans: {"value": 130, "unit": "mph"}
